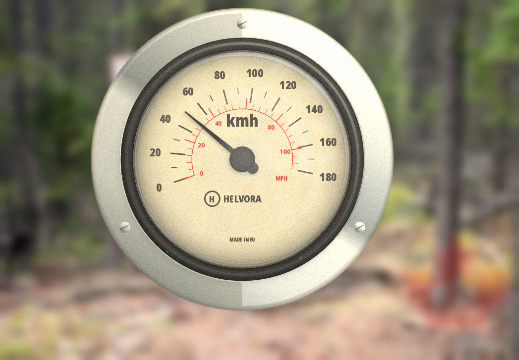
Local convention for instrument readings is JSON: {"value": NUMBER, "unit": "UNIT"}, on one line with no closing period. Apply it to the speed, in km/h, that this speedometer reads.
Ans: {"value": 50, "unit": "km/h"}
